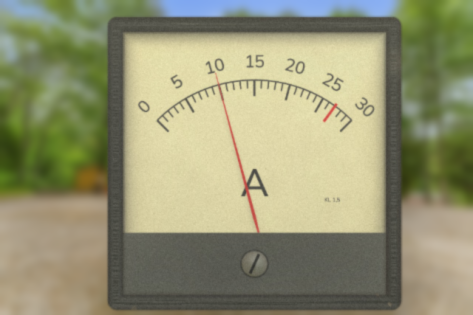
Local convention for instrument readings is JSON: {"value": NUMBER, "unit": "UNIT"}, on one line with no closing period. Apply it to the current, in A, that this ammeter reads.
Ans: {"value": 10, "unit": "A"}
